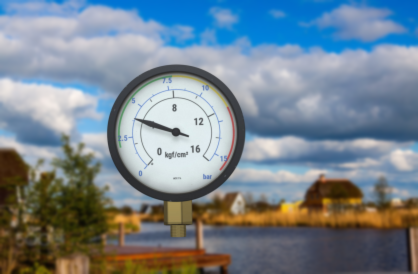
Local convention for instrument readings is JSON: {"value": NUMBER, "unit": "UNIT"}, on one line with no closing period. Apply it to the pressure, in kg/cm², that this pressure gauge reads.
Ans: {"value": 4, "unit": "kg/cm²"}
